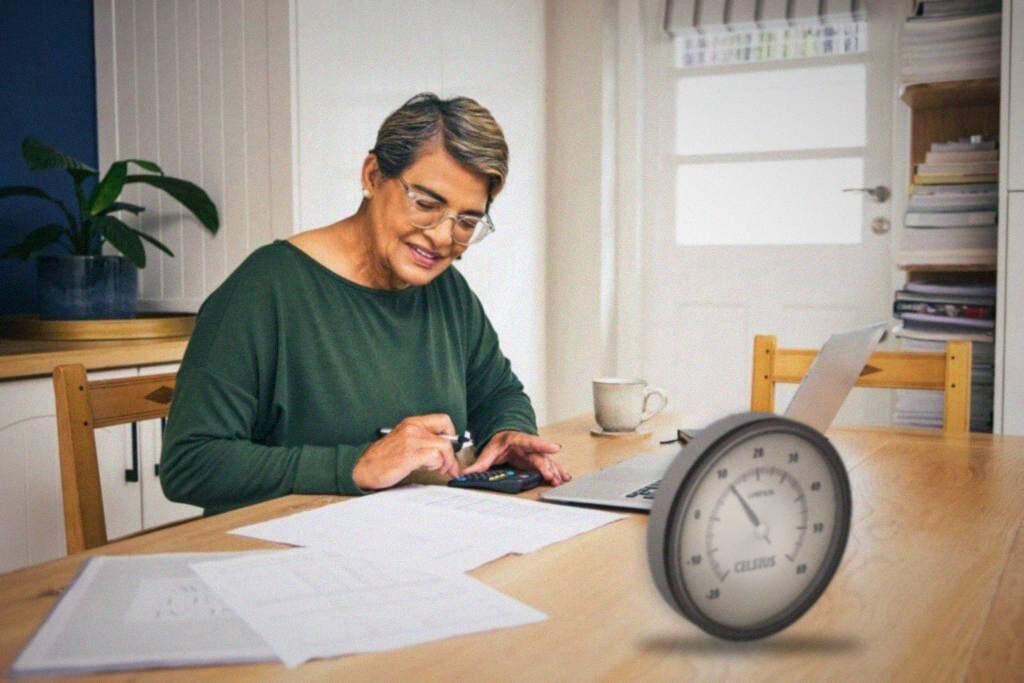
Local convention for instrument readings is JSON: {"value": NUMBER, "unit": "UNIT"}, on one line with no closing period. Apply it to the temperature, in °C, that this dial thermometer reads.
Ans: {"value": 10, "unit": "°C"}
